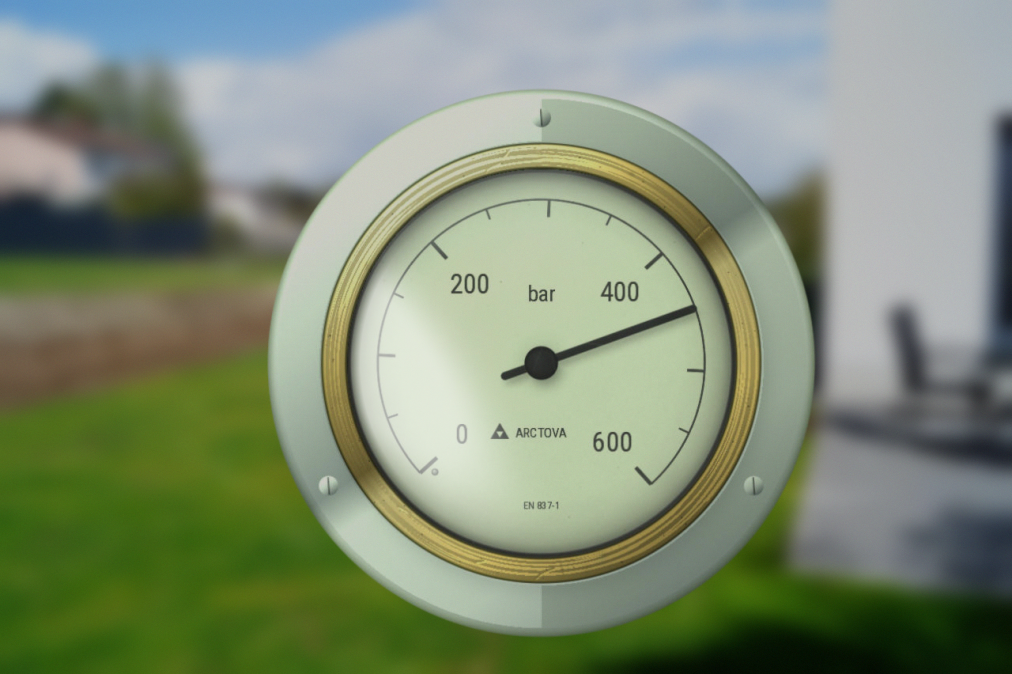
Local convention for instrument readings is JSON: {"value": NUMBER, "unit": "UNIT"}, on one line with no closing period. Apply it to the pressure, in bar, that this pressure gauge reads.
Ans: {"value": 450, "unit": "bar"}
